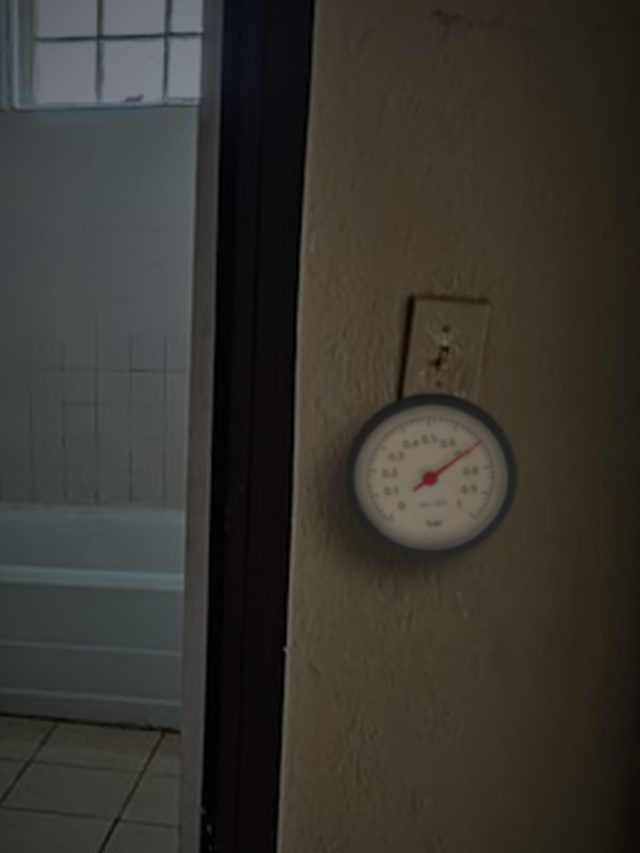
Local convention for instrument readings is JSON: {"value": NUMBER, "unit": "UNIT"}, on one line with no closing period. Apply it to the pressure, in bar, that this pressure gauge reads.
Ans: {"value": 0.7, "unit": "bar"}
